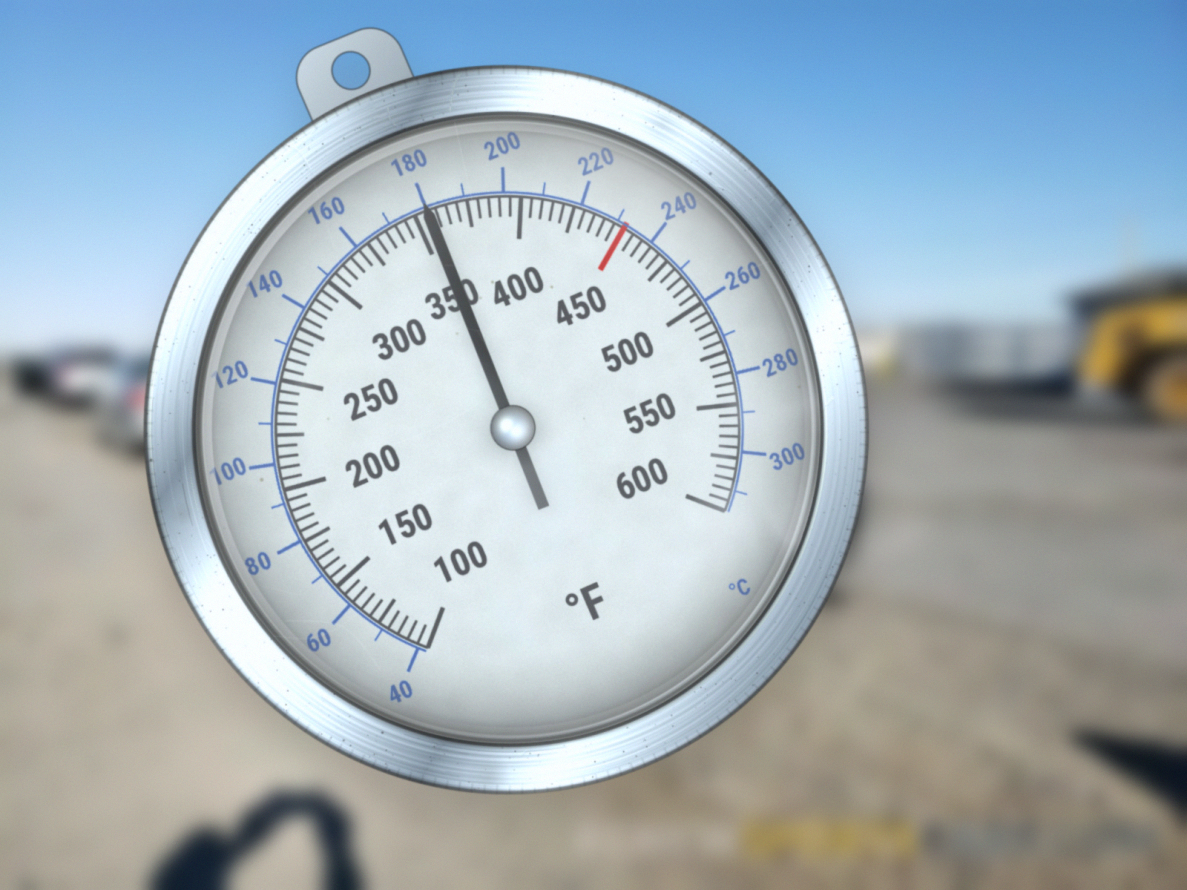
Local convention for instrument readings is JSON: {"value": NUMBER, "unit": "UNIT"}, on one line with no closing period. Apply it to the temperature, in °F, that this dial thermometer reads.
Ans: {"value": 355, "unit": "°F"}
